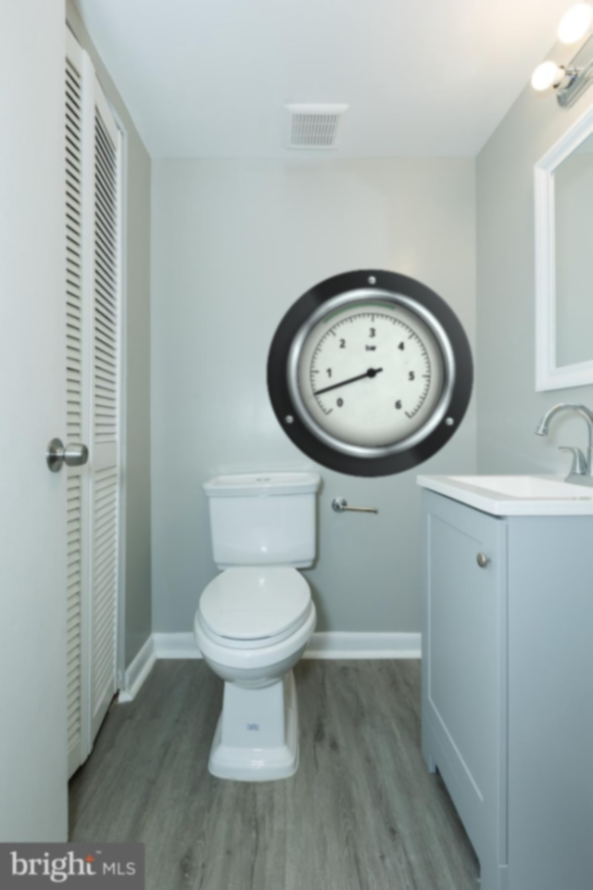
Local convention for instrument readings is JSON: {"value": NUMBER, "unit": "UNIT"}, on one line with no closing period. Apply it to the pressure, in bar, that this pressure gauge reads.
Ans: {"value": 0.5, "unit": "bar"}
